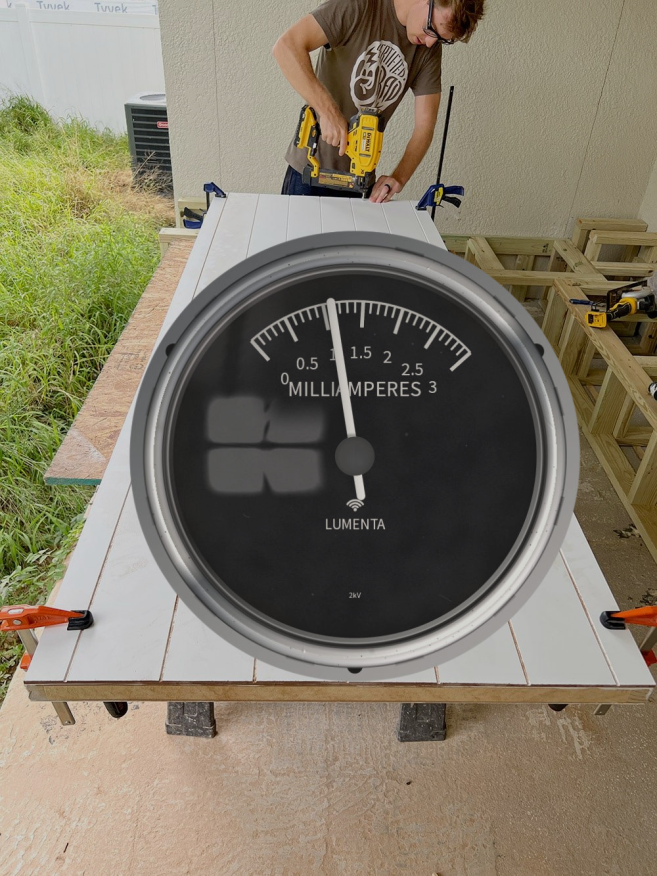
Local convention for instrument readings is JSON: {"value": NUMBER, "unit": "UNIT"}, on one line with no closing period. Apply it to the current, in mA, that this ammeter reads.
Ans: {"value": 1.1, "unit": "mA"}
